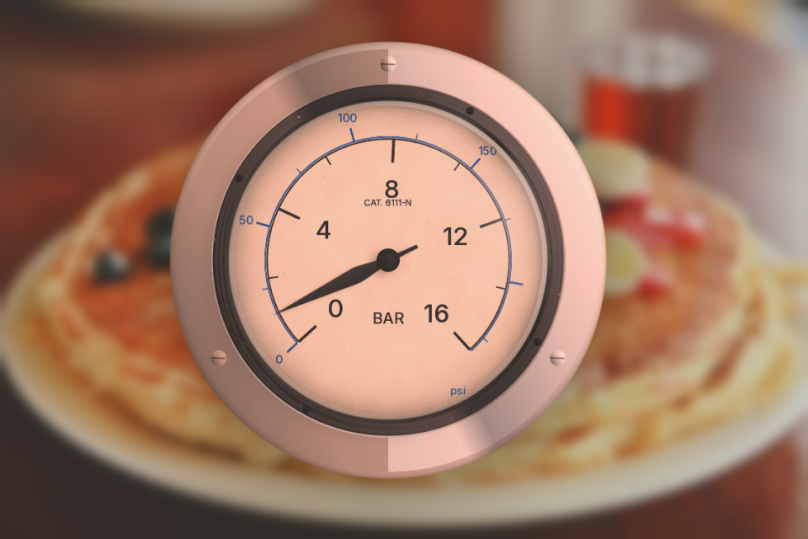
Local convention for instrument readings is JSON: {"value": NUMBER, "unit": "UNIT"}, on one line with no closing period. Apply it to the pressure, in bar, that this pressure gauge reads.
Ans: {"value": 1, "unit": "bar"}
